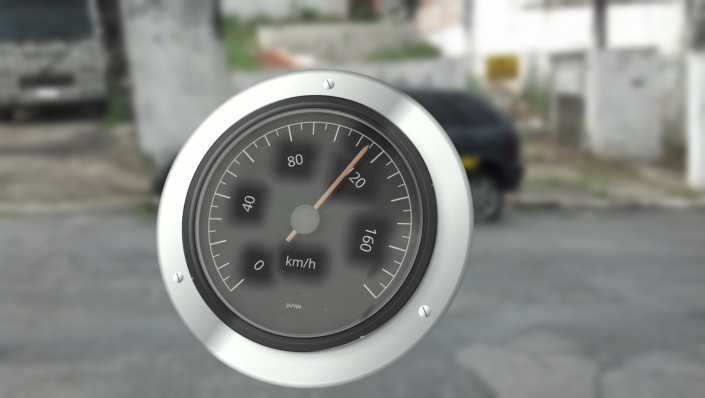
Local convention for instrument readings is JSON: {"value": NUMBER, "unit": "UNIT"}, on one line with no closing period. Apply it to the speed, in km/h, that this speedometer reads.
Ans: {"value": 115, "unit": "km/h"}
